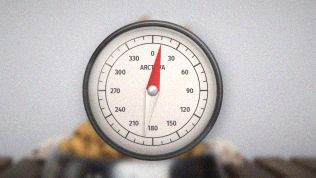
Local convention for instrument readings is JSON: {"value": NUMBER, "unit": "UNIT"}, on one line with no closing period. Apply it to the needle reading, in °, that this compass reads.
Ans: {"value": 10, "unit": "°"}
